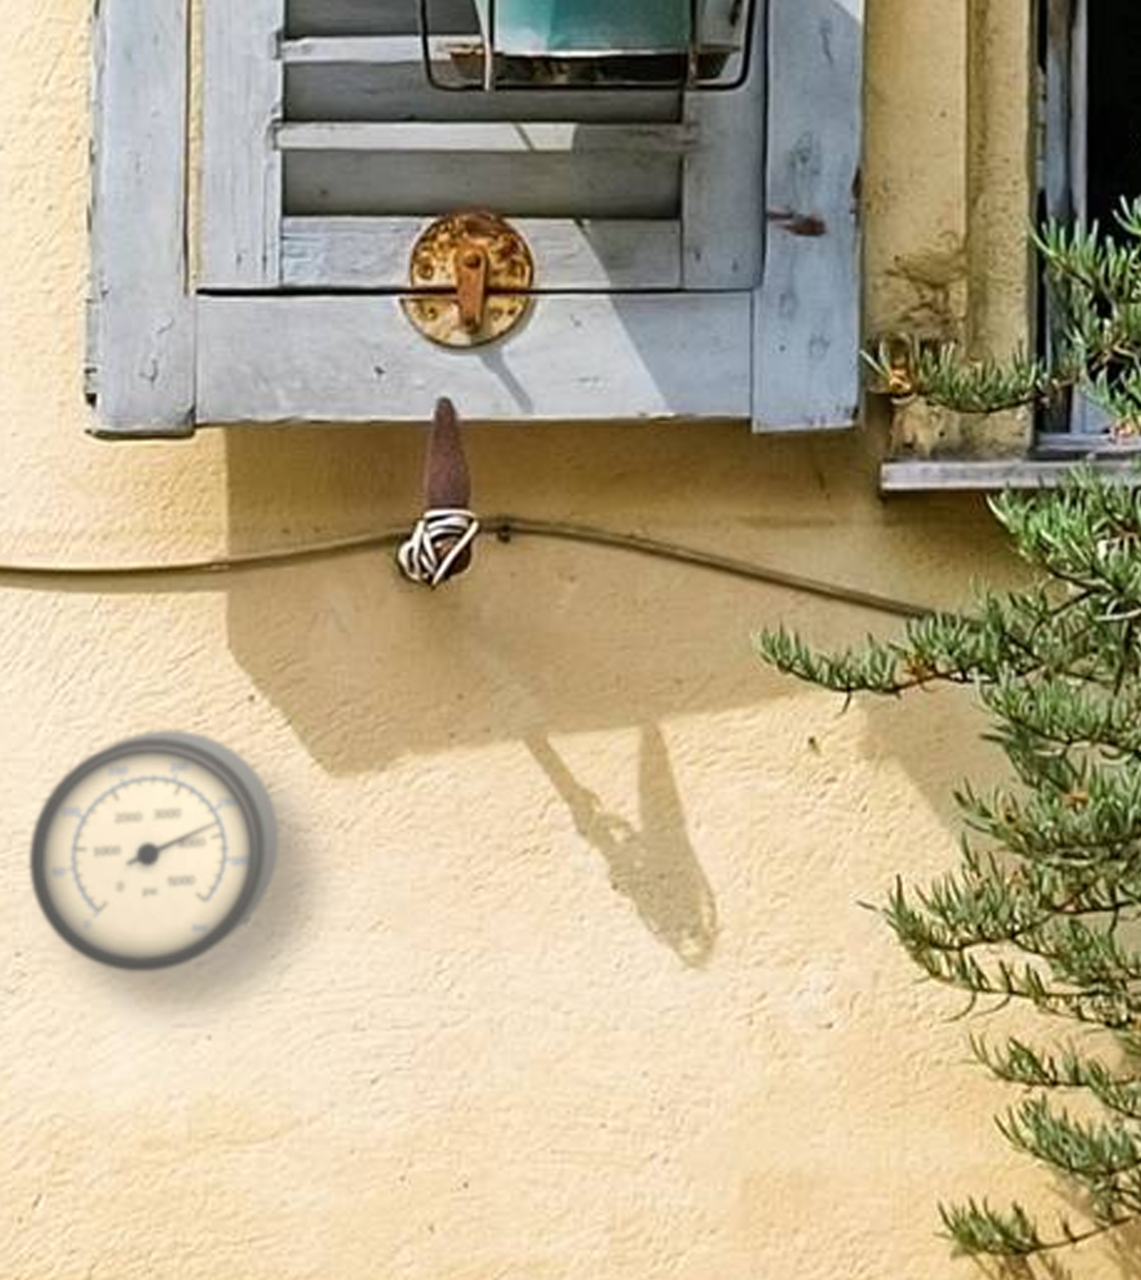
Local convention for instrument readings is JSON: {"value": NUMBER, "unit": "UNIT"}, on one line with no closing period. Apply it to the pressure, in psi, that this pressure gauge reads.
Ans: {"value": 3800, "unit": "psi"}
